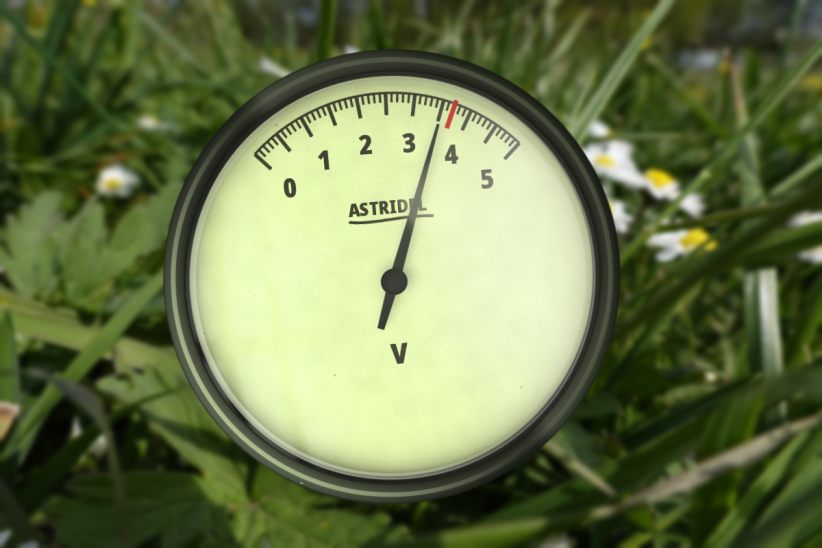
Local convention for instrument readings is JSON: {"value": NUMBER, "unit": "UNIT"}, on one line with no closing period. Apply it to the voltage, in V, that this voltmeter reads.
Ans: {"value": 3.5, "unit": "V"}
